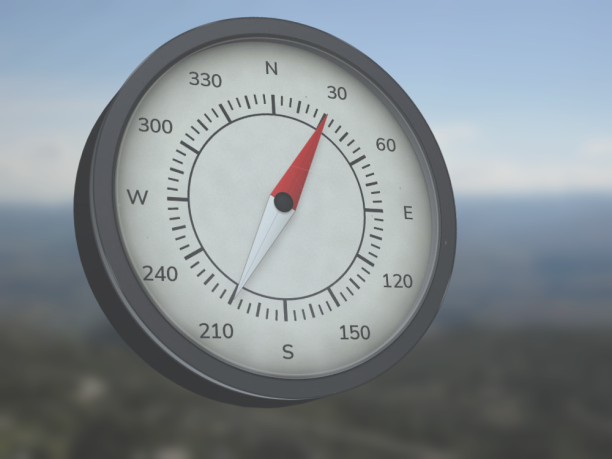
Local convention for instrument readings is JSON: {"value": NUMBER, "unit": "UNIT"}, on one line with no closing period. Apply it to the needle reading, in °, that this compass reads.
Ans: {"value": 30, "unit": "°"}
